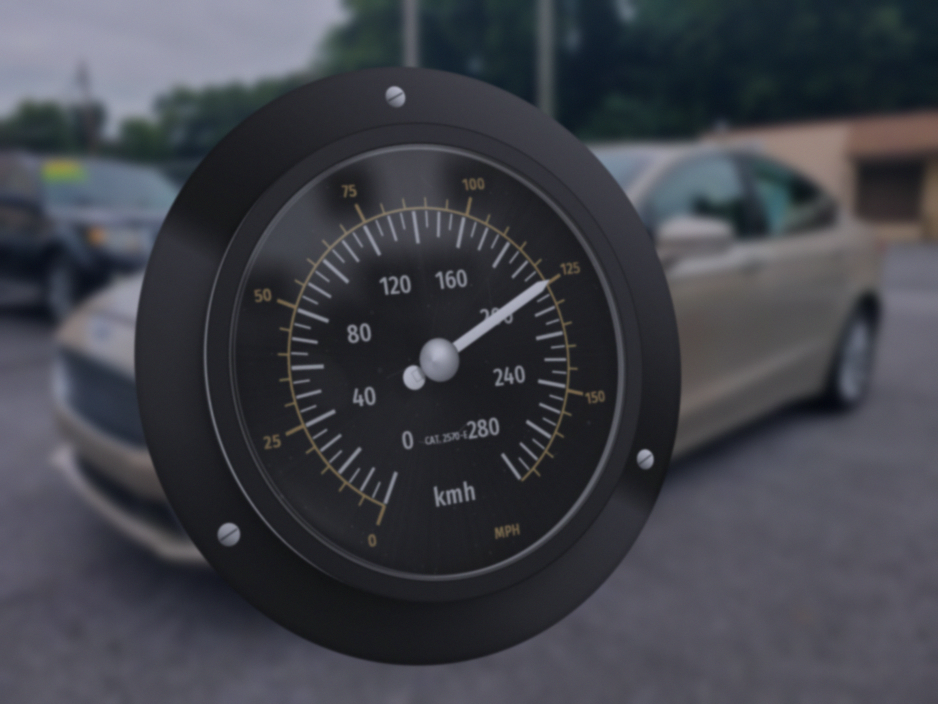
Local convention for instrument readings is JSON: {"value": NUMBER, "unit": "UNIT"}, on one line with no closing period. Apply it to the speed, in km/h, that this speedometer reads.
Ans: {"value": 200, "unit": "km/h"}
